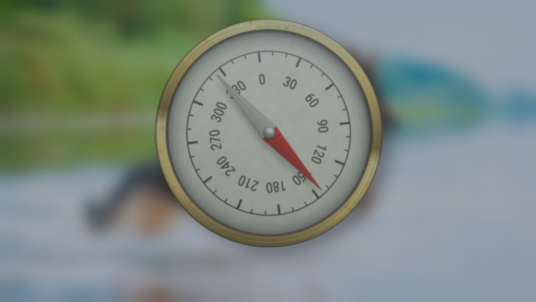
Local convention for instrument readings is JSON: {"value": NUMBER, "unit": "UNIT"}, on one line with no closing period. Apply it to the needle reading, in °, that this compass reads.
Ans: {"value": 145, "unit": "°"}
